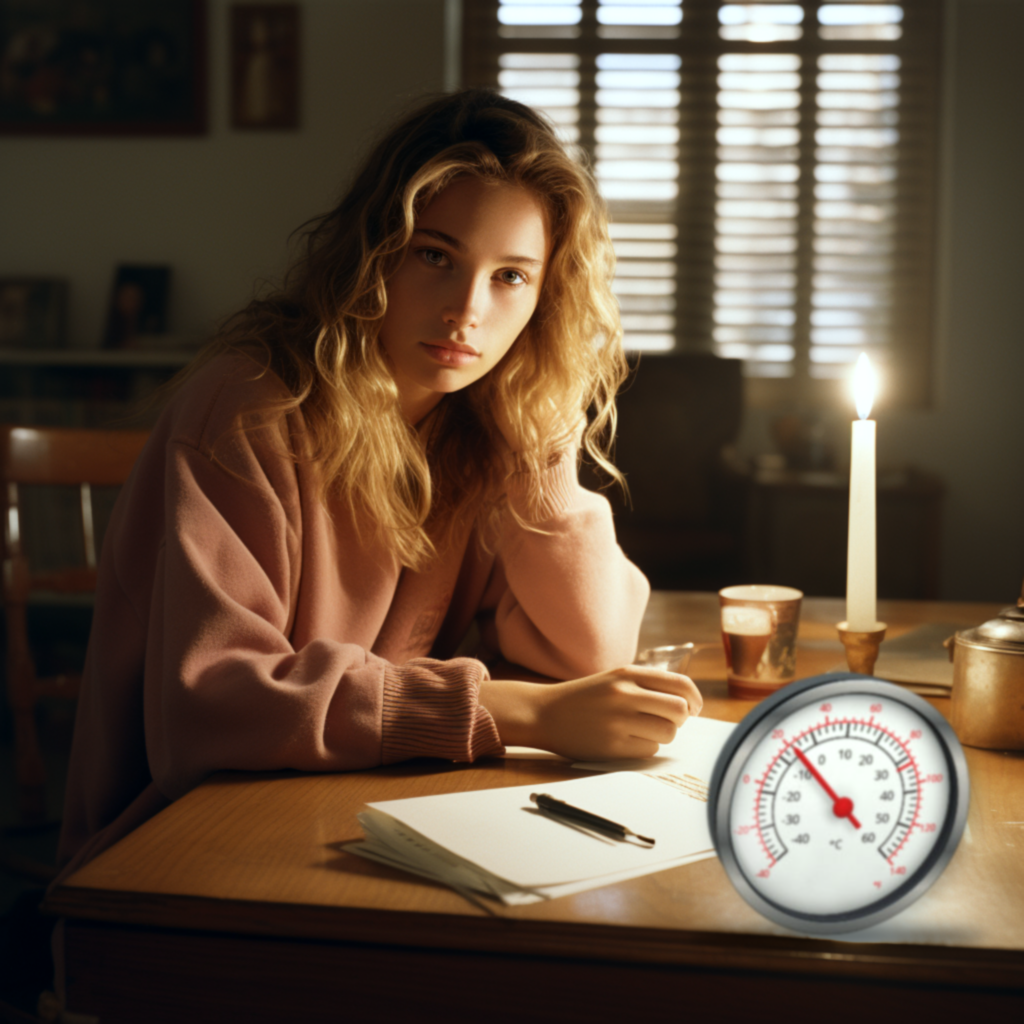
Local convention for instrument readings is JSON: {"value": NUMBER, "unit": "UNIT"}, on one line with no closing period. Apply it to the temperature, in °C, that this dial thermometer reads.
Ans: {"value": -6, "unit": "°C"}
